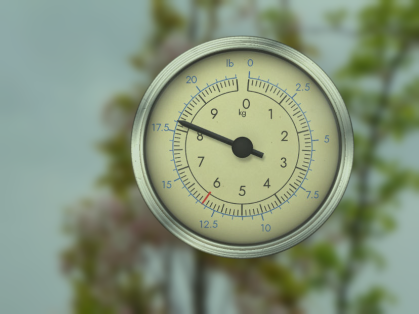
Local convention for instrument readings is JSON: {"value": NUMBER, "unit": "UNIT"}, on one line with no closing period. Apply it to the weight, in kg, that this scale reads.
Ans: {"value": 8.2, "unit": "kg"}
